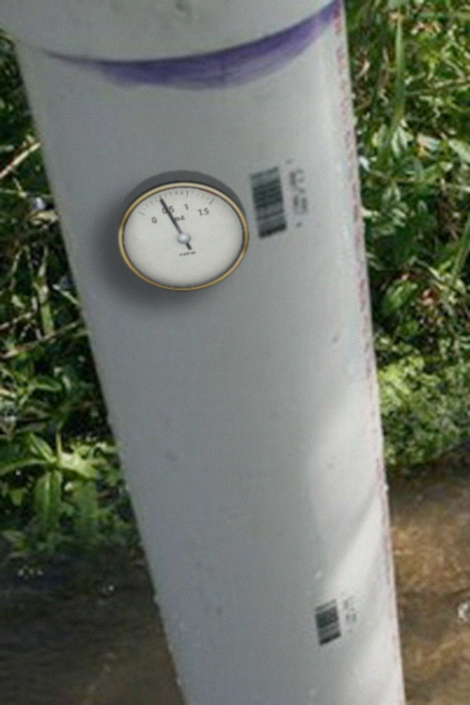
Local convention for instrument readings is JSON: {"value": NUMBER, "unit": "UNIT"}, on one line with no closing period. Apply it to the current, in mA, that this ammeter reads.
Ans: {"value": 0.5, "unit": "mA"}
